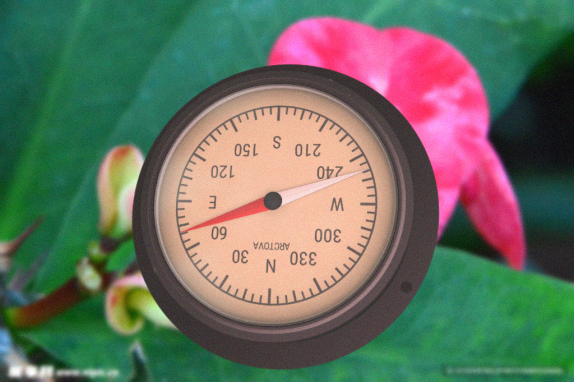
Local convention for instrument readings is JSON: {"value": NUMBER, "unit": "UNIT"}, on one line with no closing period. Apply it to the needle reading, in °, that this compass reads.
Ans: {"value": 70, "unit": "°"}
